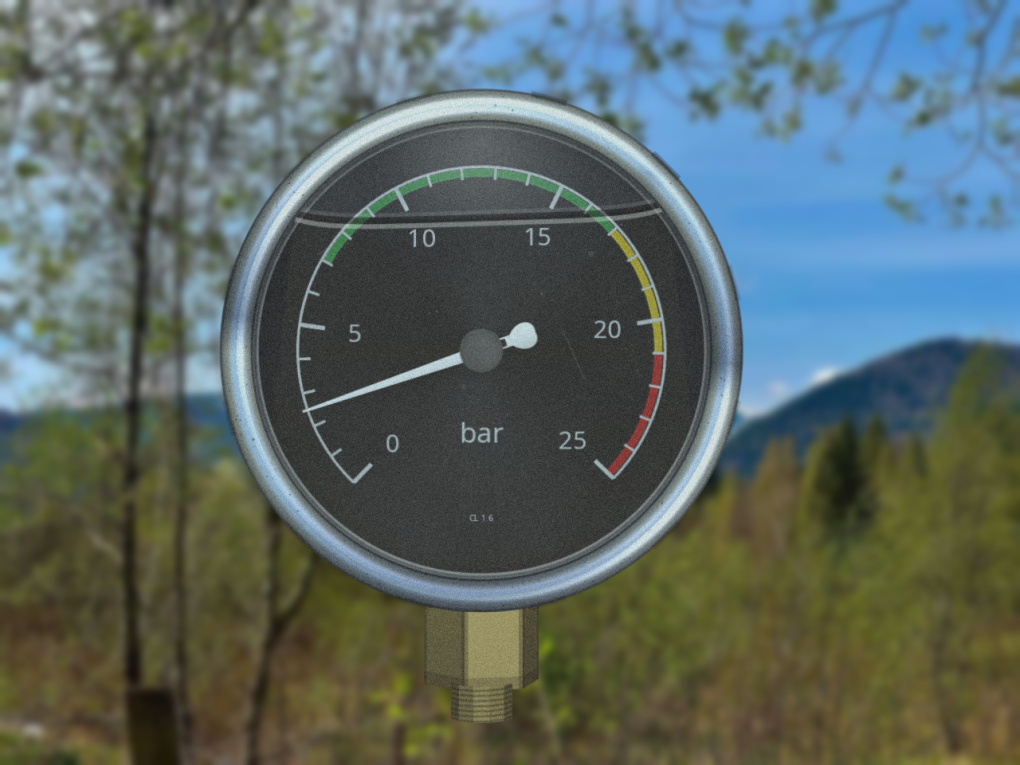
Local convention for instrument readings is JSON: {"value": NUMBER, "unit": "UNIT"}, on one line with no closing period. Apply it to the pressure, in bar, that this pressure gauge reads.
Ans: {"value": 2.5, "unit": "bar"}
